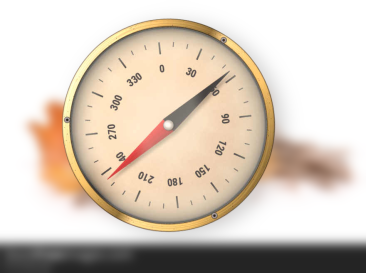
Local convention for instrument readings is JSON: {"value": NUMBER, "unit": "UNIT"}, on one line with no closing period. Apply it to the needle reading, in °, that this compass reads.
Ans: {"value": 235, "unit": "°"}
